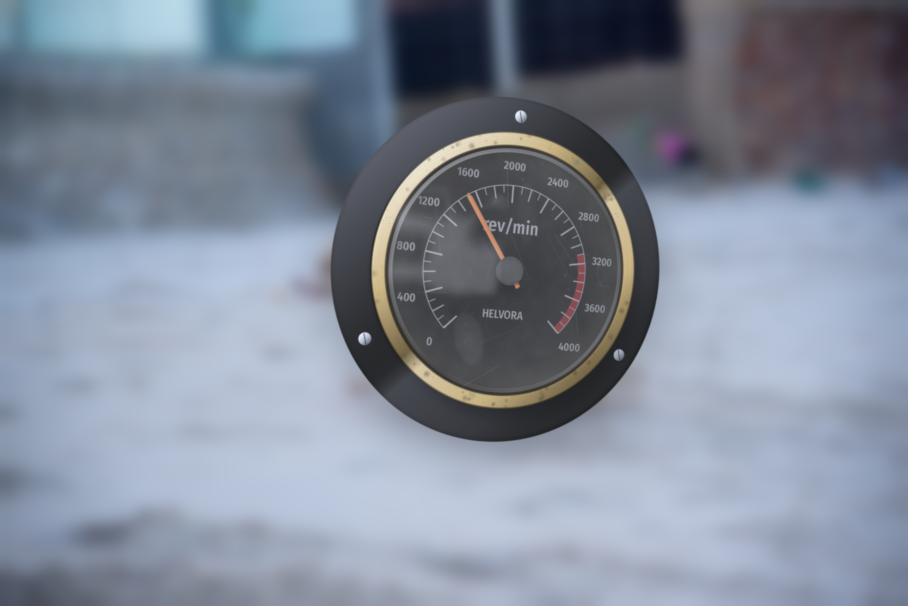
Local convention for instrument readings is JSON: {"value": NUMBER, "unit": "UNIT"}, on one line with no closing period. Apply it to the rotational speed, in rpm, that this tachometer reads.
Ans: {"value": 1500, "unit": "rpm"}
